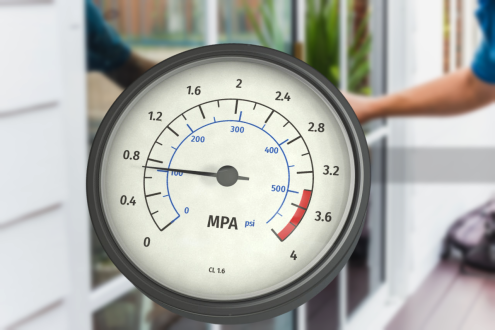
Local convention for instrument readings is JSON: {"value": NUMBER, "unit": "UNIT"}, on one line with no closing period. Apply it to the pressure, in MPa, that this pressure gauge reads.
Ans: {"value": 0.7, "unit": "MPa"}
